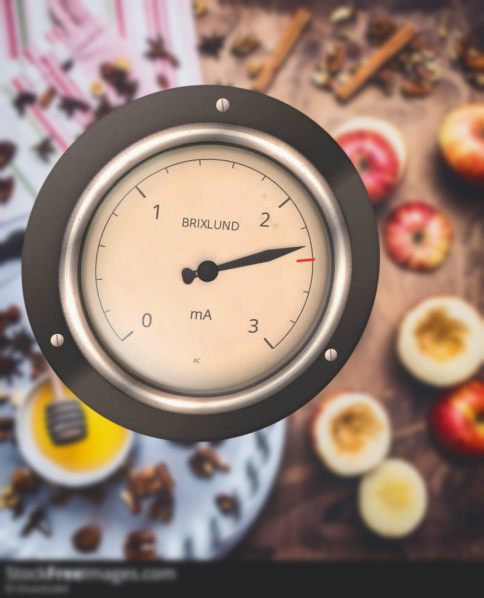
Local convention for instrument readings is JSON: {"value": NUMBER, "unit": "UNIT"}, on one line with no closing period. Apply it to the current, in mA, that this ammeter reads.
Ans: {"value": 2.3, "unit": "mA"}
